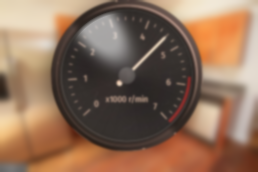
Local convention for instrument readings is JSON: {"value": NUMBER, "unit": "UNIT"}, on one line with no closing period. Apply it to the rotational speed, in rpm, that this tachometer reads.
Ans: {"value": 4600, "unit": "rpm"}
